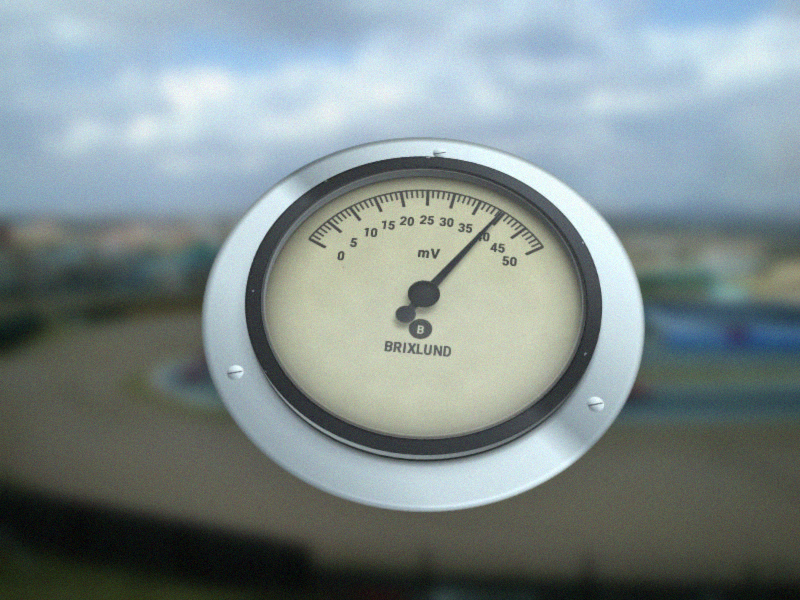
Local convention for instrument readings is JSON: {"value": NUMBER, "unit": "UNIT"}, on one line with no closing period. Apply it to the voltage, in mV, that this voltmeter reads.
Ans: {"value": 40, "unit": "mV"}
